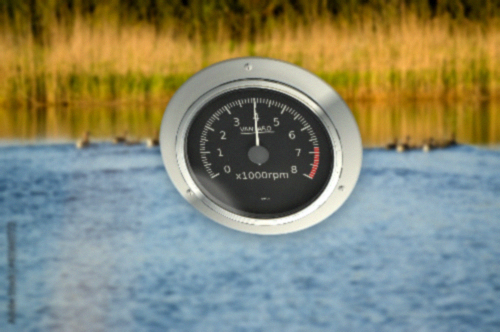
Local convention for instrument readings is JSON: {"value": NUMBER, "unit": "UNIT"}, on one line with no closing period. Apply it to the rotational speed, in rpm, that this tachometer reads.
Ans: {"value": 4000, "unit": "rpm"}
